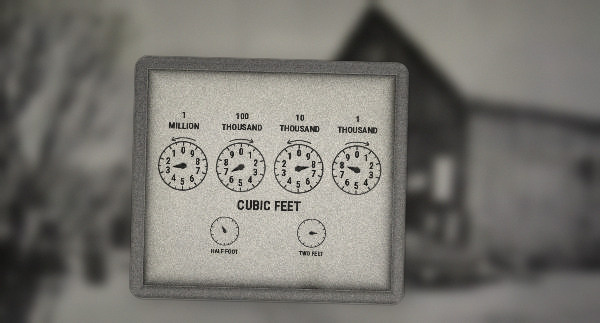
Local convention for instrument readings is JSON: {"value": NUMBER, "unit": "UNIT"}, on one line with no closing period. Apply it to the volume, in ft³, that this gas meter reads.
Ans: {"value": 267800, "unit": "ft³"}
